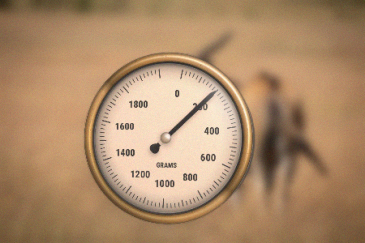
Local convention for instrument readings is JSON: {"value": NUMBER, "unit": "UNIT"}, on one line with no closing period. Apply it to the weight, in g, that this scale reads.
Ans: {"value": 200, "unit": "g"}
